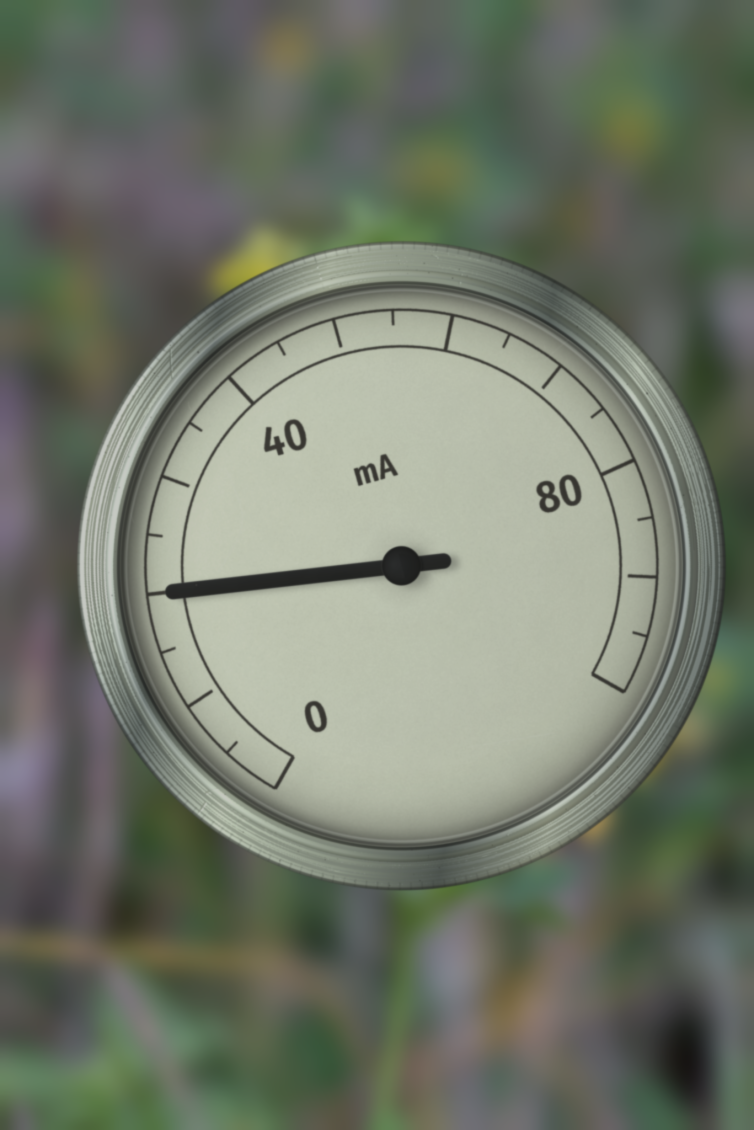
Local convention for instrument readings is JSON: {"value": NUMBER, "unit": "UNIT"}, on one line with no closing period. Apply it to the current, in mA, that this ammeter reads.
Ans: {"value": 20, "unit": "mA"}
